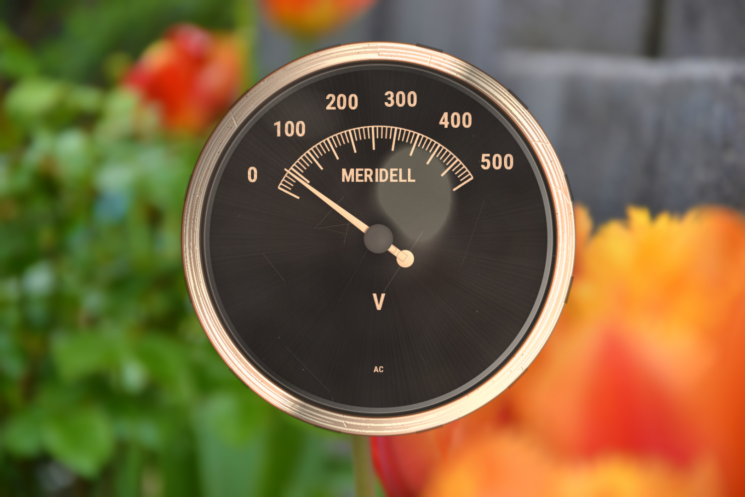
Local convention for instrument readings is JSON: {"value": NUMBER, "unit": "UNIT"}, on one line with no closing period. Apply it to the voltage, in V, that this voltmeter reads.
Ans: {"value": 40, "unit": "V"}
